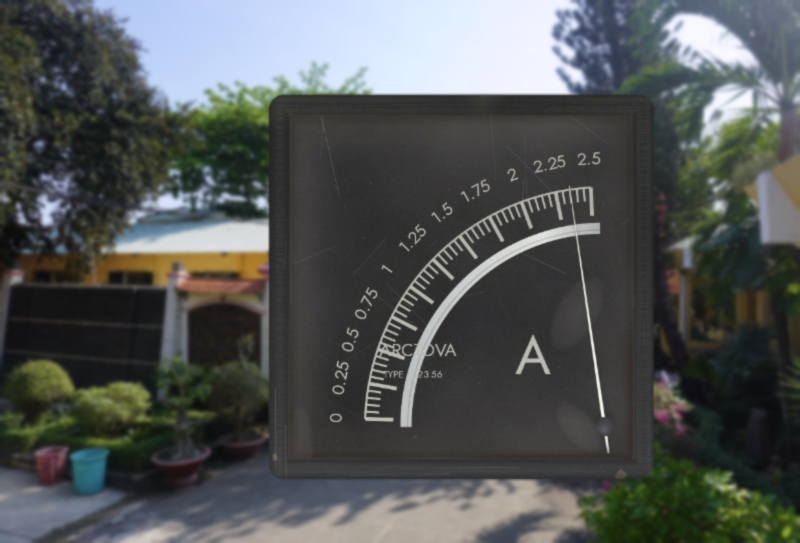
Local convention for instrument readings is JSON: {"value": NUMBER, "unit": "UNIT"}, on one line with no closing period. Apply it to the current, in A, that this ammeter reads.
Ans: {"value": 2.35, "unit": "A"}
